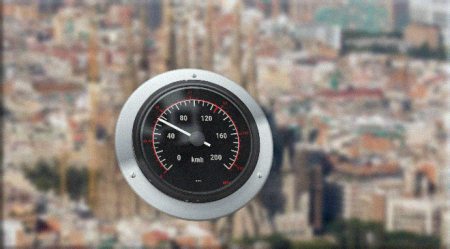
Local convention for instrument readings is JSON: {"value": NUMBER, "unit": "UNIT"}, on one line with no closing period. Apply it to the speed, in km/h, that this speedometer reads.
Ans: {"value": 55, "unit": "km/h"}
